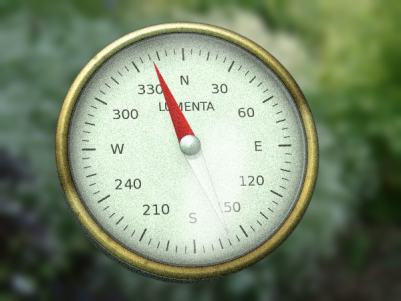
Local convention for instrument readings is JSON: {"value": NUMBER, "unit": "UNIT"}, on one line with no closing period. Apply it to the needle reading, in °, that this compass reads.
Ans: {"value": 340, "unit": "°"}
